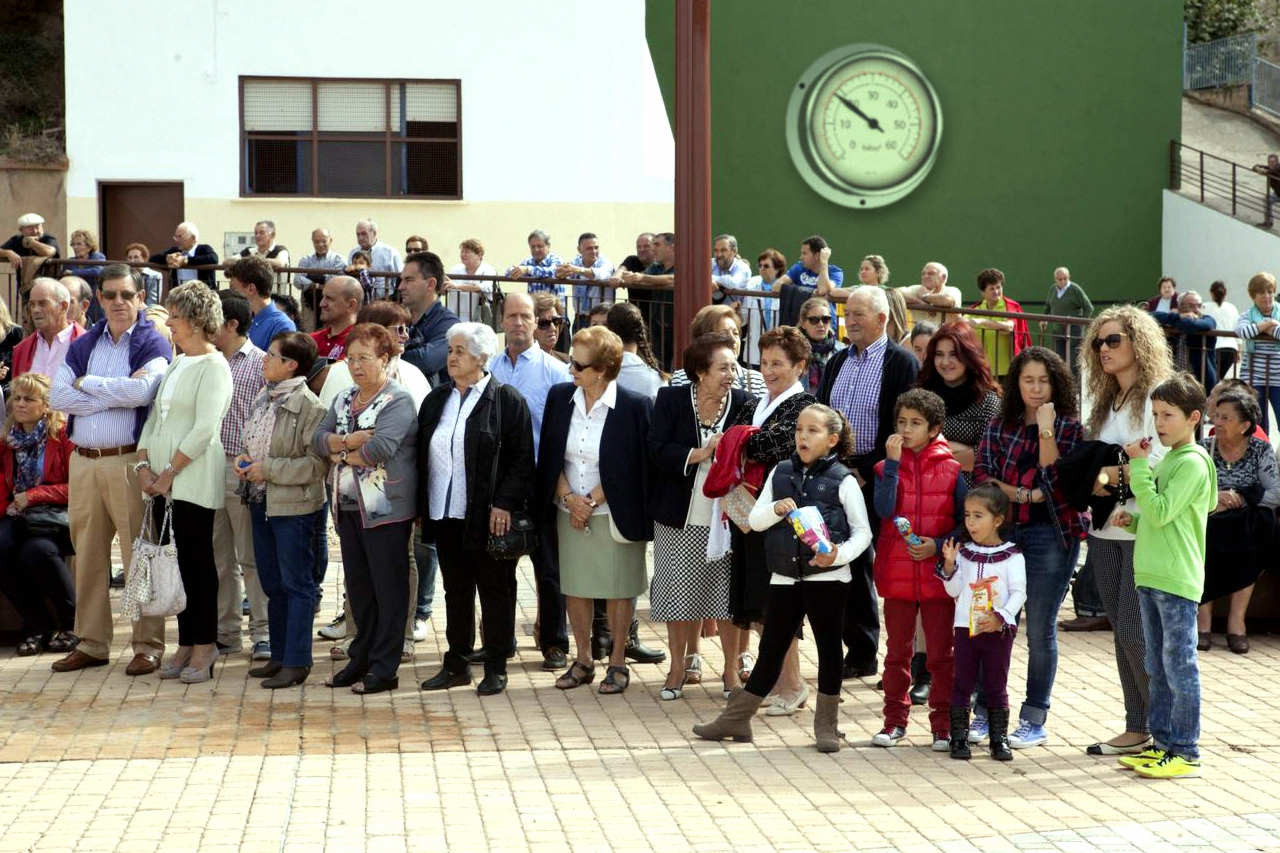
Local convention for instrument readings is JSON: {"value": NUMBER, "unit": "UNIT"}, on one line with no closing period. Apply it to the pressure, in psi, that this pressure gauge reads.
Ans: {"value": 18, "unit": "psi"}
